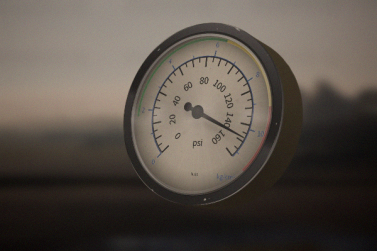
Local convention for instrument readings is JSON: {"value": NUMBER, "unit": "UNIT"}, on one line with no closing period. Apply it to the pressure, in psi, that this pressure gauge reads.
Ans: {"value": 147.5, "unit": "psi"}
